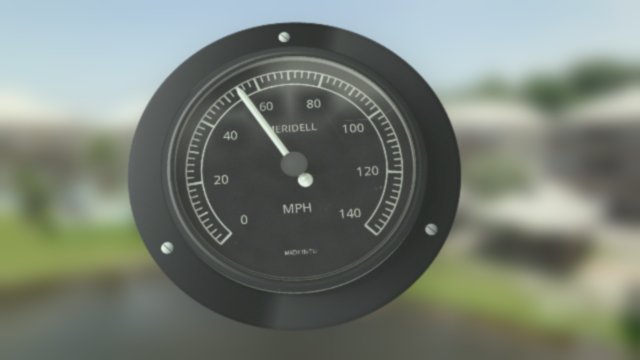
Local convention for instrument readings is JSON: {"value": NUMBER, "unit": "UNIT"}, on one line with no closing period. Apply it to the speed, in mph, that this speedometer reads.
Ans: {"value": 54, "unit": "mph"}
